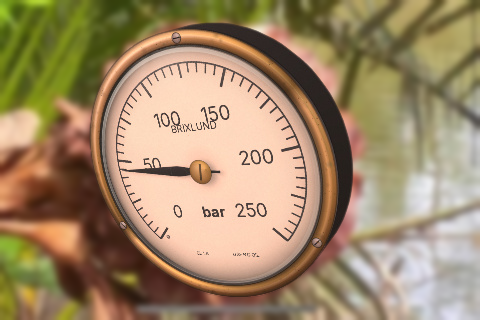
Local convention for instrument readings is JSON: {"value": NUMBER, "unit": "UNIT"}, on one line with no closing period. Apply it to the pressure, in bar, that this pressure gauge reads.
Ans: {"value": 45, "unit": "bar"}
